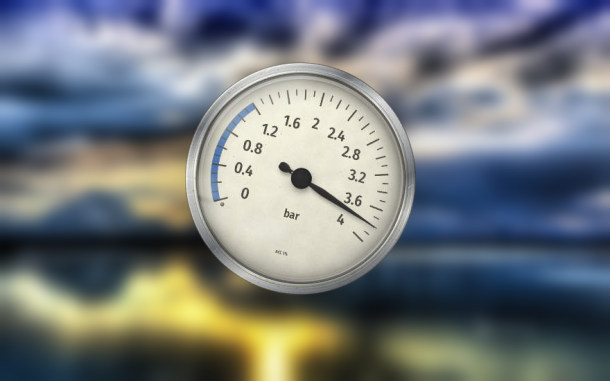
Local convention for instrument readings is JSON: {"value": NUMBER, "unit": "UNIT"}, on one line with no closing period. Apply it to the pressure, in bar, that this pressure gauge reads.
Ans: {"value": 3.8, "unit": "bar"}
